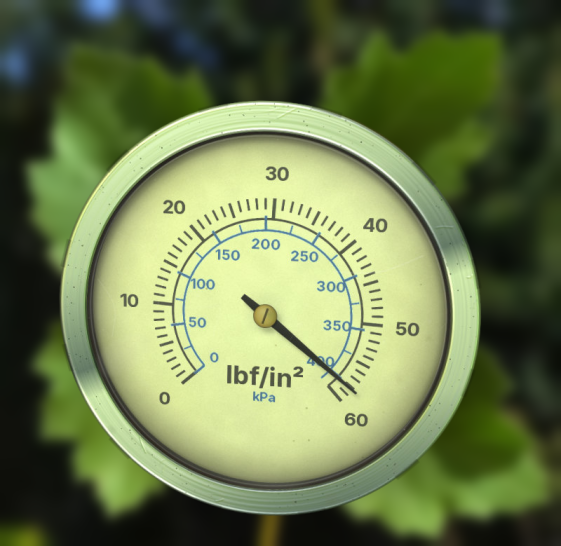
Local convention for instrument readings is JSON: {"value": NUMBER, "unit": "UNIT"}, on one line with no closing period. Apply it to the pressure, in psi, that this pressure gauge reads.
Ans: {"value": 58, "unit": "psi"}
